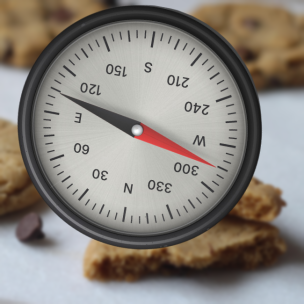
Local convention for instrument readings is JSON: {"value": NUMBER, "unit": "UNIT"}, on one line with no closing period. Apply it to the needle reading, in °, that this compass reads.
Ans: {"value": 285, "unit": "°"}
